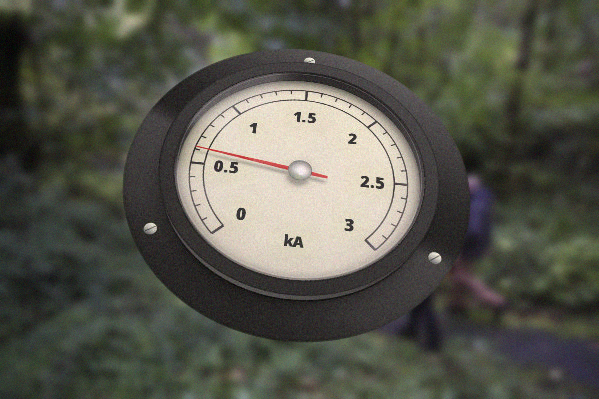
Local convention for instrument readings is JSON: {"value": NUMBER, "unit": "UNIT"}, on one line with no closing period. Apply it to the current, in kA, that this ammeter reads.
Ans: {"value": 0.6, "unit": "kA"}
